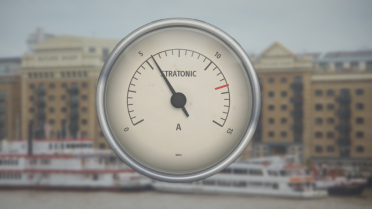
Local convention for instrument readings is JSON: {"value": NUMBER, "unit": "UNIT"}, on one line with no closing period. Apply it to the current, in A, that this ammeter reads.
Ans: {"value": 5.5, "unit": "A"}
